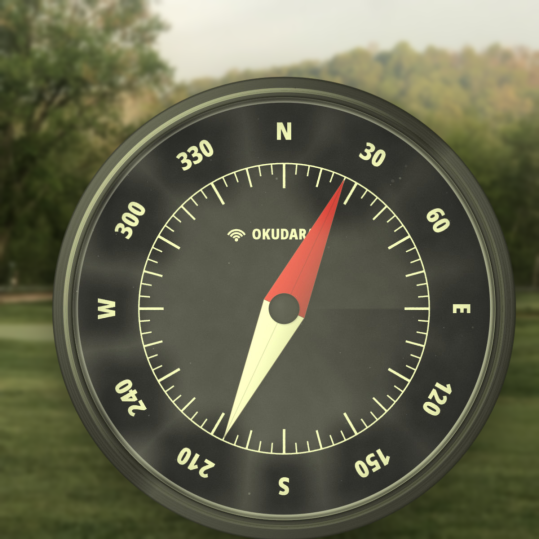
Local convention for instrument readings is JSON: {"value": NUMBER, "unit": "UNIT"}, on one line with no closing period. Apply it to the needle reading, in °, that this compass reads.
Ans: {"value": 25, "unit": "°"}
